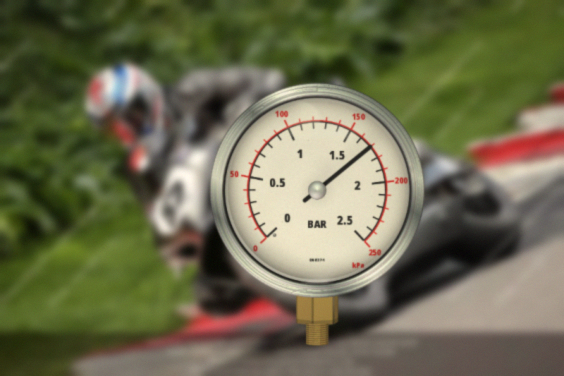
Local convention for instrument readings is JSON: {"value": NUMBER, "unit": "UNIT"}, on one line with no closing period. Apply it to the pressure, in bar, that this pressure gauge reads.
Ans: {"value": 1.7, "unit": "bar"}
